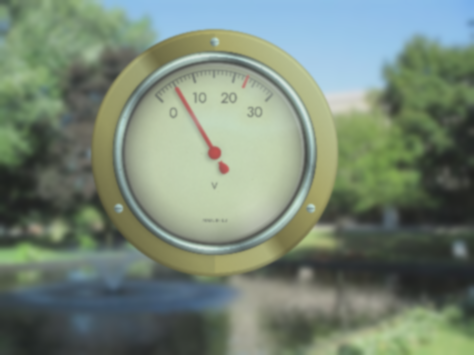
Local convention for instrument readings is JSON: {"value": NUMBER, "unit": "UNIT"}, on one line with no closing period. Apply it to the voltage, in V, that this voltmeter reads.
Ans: {"value": 5, "unit": "V"}
